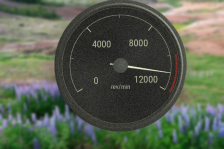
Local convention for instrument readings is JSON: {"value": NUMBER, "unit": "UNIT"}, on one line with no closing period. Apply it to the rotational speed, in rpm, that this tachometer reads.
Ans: {"value": 11000, "unit": "rpm"}
